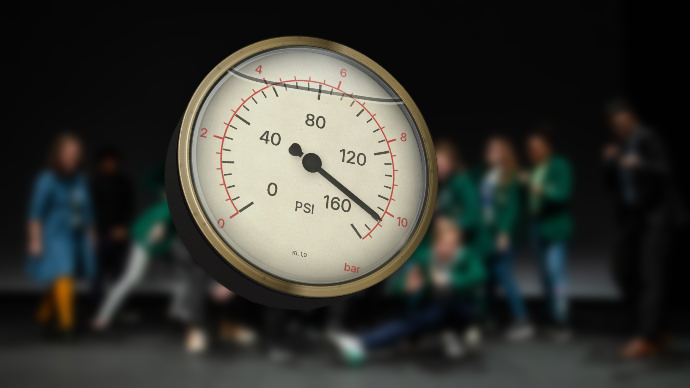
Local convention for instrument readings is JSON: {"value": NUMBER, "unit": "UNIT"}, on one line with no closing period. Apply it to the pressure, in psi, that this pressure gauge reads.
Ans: {"value": 150, "unit": "psi"}
